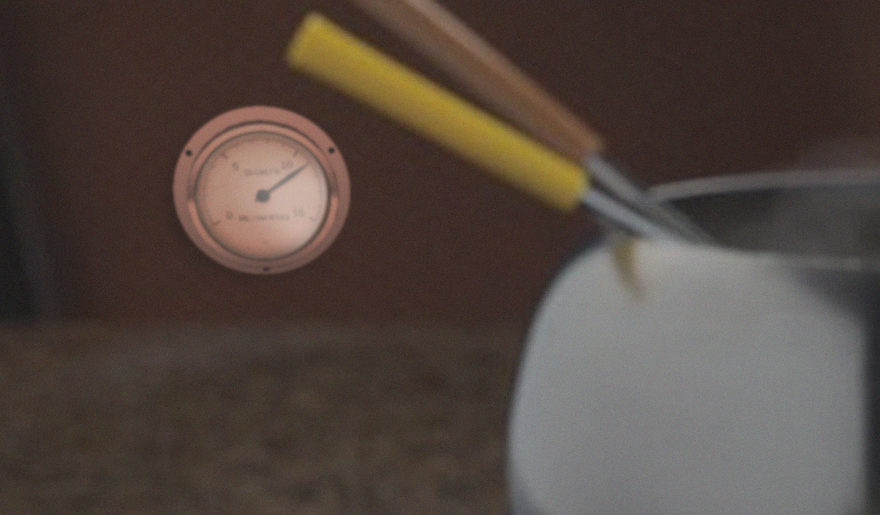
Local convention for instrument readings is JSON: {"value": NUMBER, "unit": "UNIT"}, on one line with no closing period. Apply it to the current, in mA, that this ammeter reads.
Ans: {"value": 11, "unit": "mA"}
